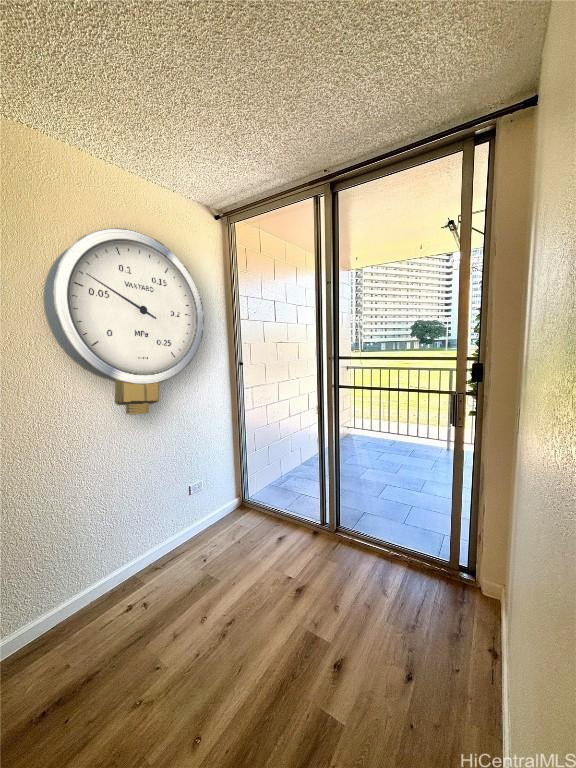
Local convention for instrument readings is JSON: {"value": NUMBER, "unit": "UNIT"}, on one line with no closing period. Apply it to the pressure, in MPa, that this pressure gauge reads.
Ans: {"value": 0.06, "unit": "MPa"}
